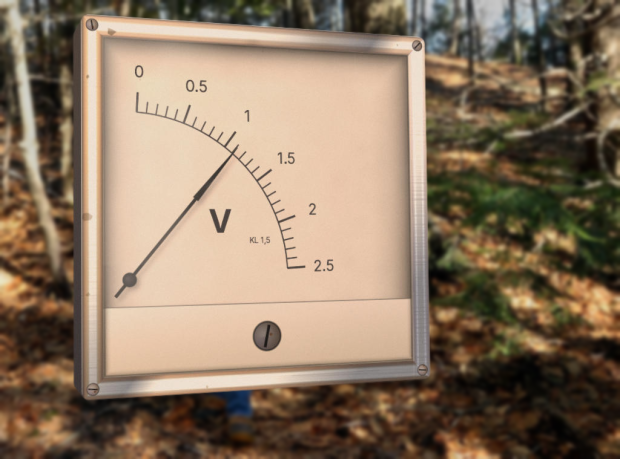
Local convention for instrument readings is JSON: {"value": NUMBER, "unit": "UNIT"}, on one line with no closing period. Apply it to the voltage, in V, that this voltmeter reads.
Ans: {"value": 1.1, "unit": "V"}
